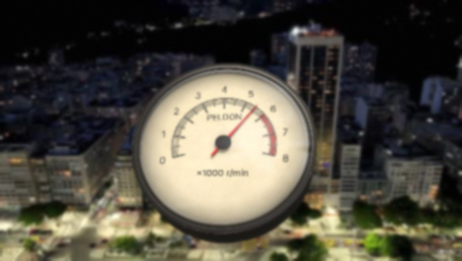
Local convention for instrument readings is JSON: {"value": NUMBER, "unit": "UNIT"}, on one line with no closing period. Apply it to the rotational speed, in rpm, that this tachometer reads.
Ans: {"value": 5500, "unit": "rpm"}
